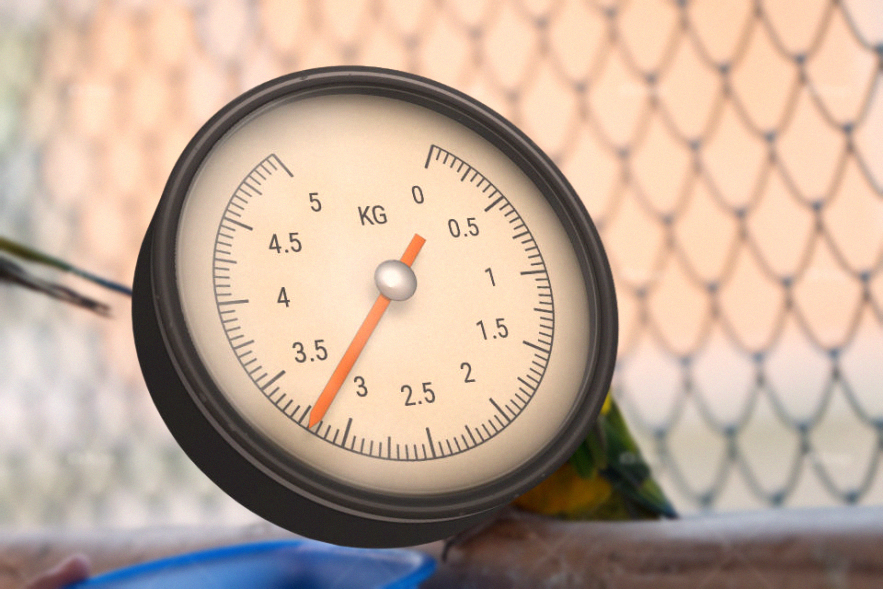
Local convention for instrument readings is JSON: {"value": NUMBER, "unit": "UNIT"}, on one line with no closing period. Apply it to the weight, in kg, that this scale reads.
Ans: {"value": 3.2, "unit": "kg"}
